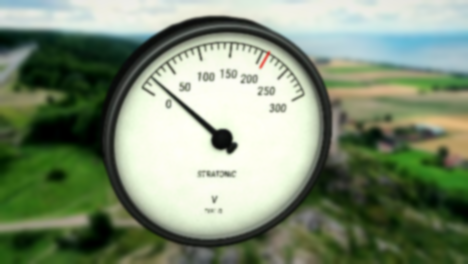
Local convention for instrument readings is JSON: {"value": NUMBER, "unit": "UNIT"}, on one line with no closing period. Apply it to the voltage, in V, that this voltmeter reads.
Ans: {"value": 20, "unit": "V"}
